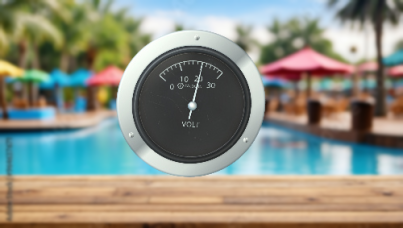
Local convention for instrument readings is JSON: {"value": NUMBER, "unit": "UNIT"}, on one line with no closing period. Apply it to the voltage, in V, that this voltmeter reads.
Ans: {"value": 20, "unit": "V"}
